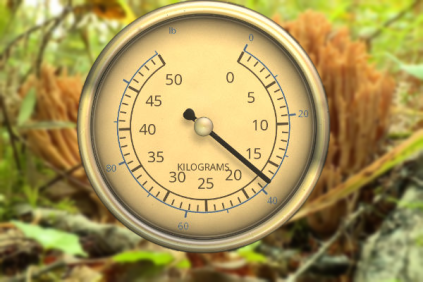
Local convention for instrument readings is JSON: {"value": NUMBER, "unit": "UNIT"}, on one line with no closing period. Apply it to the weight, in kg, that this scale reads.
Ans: {"value": 17, "unit": "kg"}
